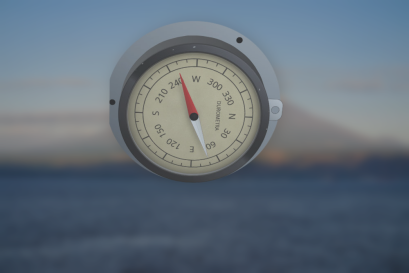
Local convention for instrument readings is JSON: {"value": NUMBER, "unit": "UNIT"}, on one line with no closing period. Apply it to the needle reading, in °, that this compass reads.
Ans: {"value": 250, "unit": "°"}
